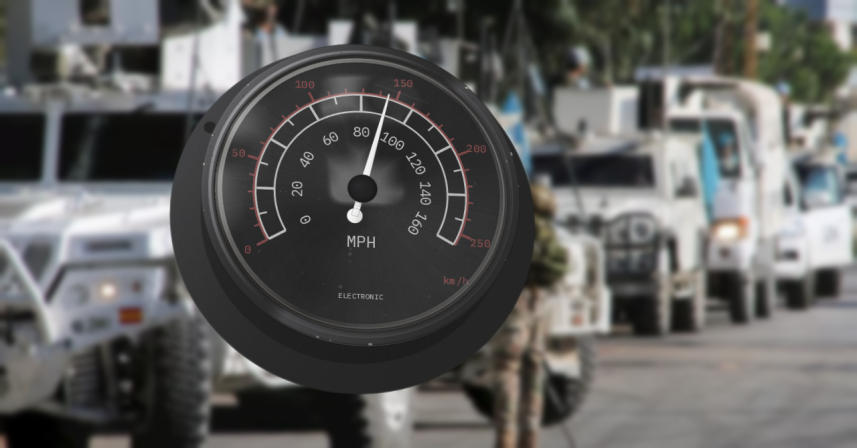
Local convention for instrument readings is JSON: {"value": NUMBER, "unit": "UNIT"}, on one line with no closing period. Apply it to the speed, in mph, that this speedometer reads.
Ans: {"value": 90, "unit": "mph"}
